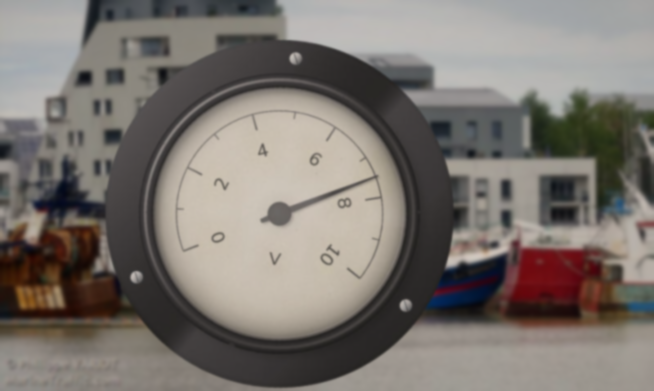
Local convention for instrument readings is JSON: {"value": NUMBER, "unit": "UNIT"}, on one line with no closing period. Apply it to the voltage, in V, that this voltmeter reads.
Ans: {"value": 7.5, "unit": "V"}
